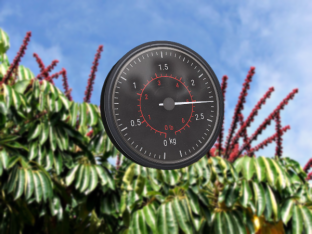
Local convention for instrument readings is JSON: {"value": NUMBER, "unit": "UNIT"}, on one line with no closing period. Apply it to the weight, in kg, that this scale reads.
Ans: {"value": 2.3, "unit": "kg"}
